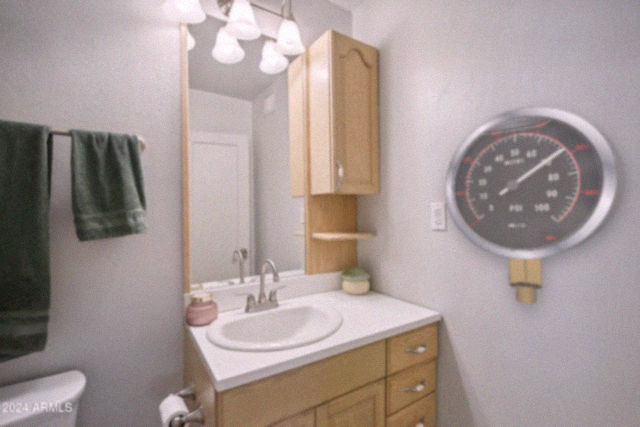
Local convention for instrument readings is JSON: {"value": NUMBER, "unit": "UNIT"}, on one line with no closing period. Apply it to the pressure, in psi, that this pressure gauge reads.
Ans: {"value": 70, "unit": "psi"}
